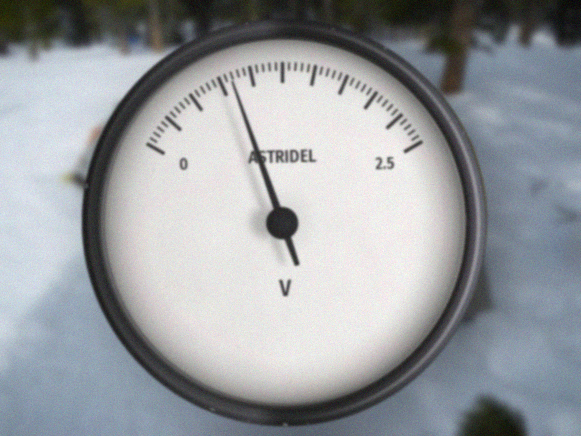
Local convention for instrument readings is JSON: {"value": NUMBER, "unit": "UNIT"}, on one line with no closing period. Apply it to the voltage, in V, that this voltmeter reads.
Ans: {"value": 0.85, "unit": "V"}
